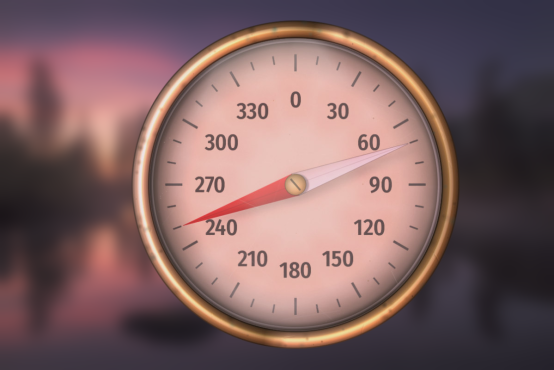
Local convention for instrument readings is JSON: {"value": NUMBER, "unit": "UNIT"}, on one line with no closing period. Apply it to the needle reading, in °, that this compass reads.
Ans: {"value": 250, "unit": "°"}
